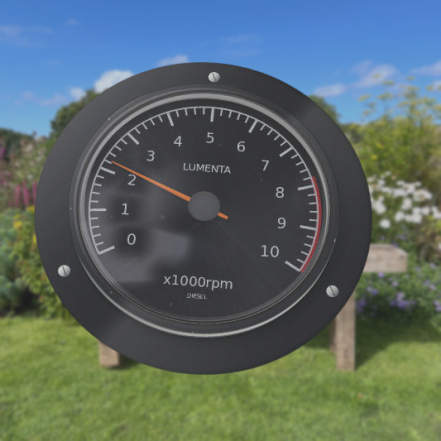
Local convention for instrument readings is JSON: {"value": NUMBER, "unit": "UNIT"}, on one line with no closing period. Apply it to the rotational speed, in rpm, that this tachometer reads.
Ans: {"value": 2200, "unit": "rpm"}
